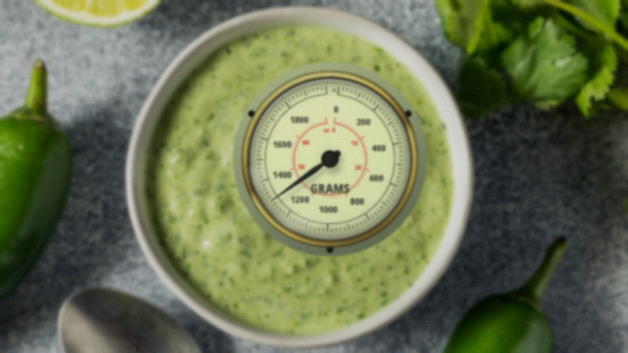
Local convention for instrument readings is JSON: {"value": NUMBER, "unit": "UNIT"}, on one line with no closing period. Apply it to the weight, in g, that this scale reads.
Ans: {"value": 1300, "unit": "g"}
